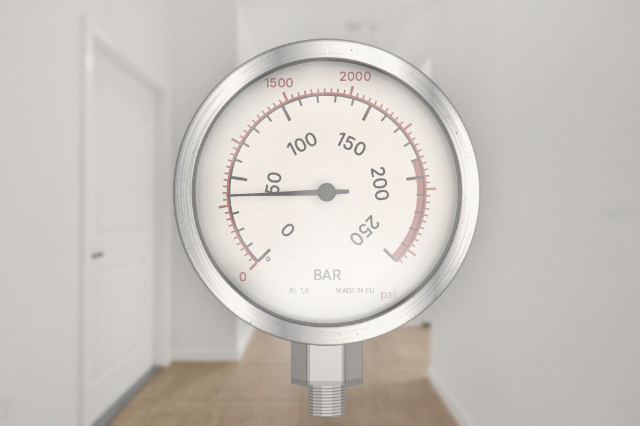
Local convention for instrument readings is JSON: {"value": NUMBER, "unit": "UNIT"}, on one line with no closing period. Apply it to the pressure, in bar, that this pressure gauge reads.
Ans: {"value": 40, "unit": "bar"}
